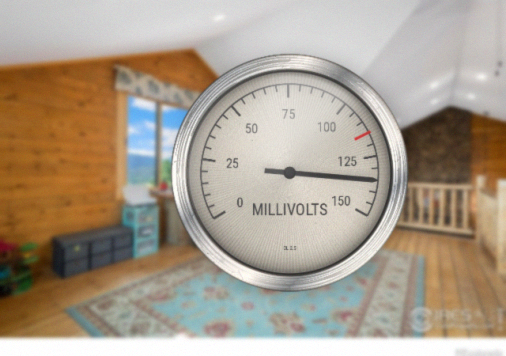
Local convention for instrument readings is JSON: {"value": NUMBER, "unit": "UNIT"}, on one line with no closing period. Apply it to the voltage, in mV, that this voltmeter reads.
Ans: {"value": 135, "unit": "mV"}
